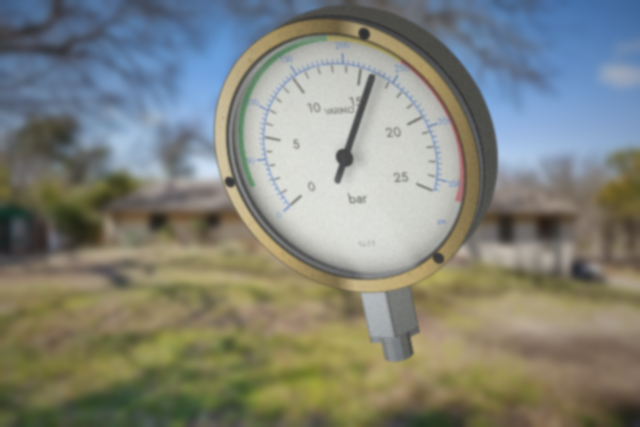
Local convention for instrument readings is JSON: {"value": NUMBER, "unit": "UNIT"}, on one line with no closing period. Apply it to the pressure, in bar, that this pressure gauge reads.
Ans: {"value": 16, "unit": "bar"}
